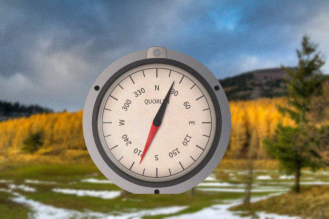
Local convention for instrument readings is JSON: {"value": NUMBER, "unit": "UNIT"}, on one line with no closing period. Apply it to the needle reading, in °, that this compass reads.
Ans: {"value": 202.5, "unit": "°"}
